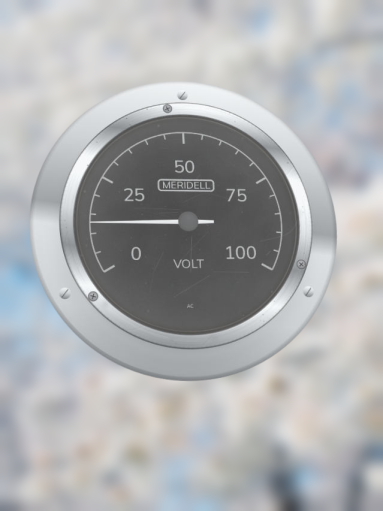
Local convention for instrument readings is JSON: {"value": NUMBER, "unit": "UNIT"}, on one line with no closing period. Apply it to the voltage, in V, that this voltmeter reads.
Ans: {"value": 12.5, "unit": "V"}
